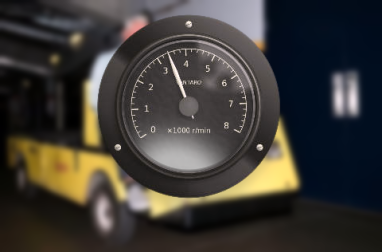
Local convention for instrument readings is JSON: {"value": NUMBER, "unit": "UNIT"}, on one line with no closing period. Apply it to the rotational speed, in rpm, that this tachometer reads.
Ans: {"value": 3400, "unit": "rpm"}
